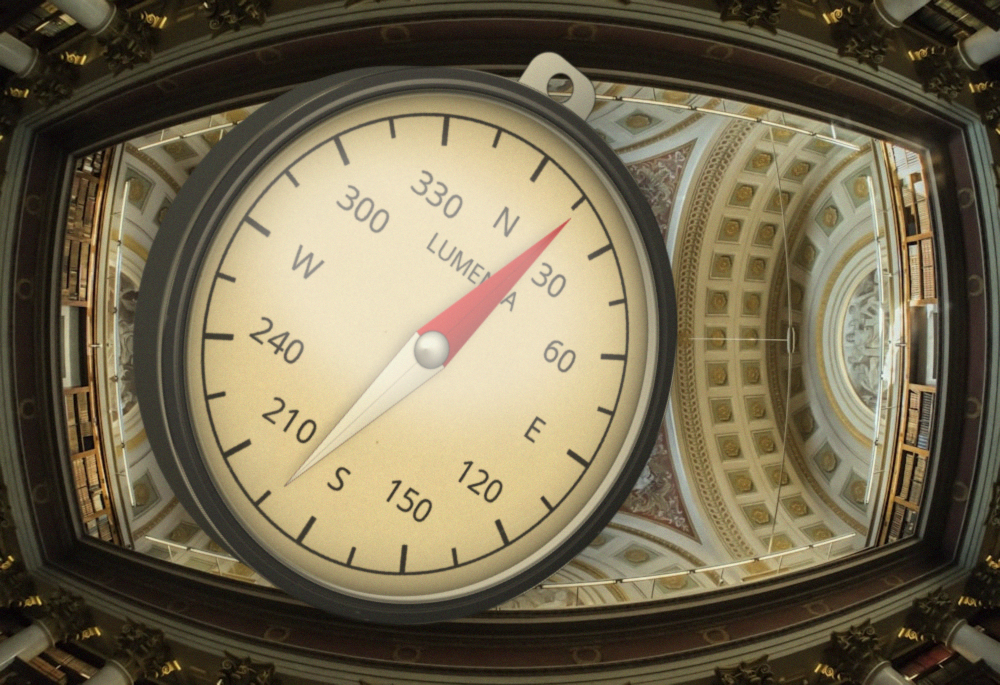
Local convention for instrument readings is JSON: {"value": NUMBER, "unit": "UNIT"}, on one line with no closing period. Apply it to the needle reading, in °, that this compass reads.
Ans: {"value": 15, "unit": "°"}
